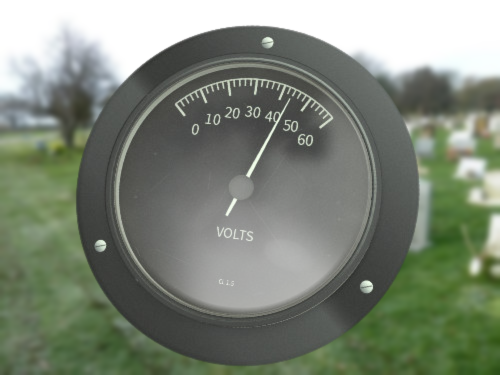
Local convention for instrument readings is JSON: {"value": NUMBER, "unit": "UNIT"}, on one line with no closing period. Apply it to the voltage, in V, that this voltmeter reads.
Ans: {"value": 44, "unit": "V"}
